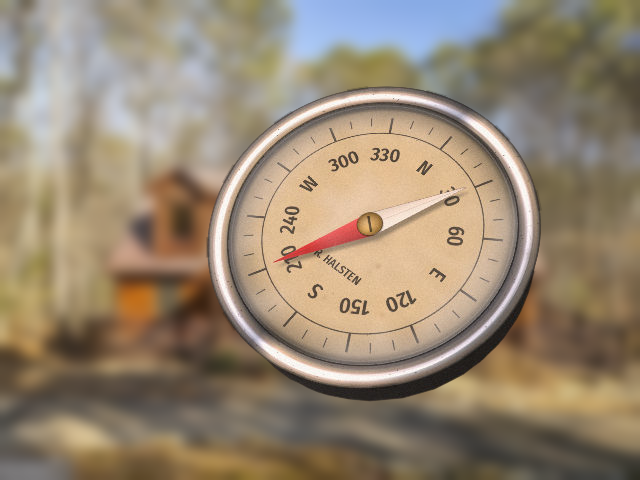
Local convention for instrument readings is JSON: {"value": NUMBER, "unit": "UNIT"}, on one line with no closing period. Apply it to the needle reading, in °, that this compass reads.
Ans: {"value": 210, "unit": "°"}
